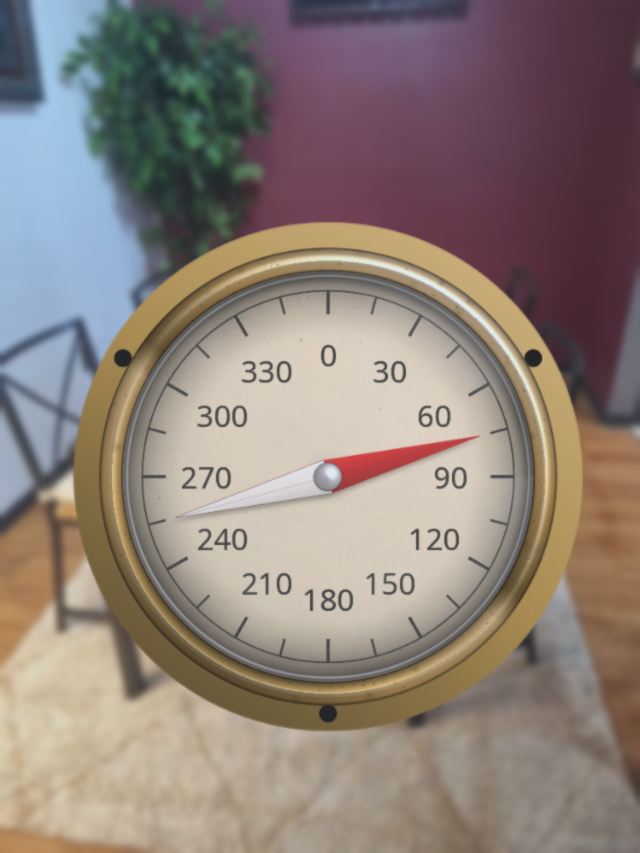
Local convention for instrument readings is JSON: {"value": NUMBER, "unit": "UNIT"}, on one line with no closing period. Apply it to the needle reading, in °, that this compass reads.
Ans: {"value": 75, "unit": "°"}
